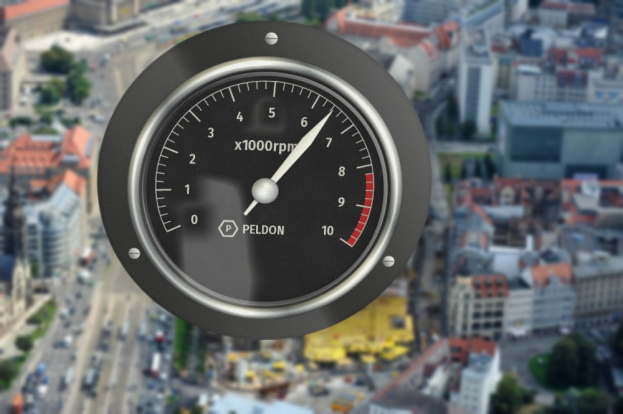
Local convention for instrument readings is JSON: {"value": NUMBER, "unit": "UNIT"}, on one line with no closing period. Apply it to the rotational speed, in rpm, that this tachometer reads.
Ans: {"value": 6400, "unit": "rpm"}
